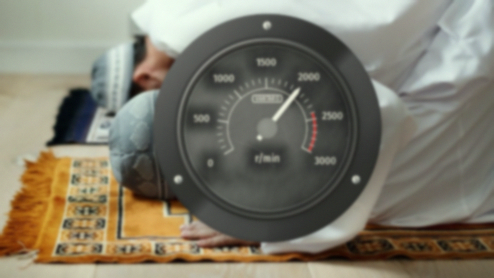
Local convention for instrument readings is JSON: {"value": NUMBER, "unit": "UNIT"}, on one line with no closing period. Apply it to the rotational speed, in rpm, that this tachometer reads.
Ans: {"value": 2000, "unit": "rpm"}
